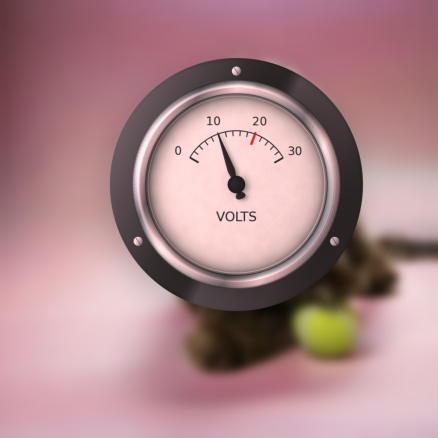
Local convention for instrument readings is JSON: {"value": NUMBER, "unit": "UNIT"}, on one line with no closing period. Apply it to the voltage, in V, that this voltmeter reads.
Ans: {"value": 10, "unit": "V"}
